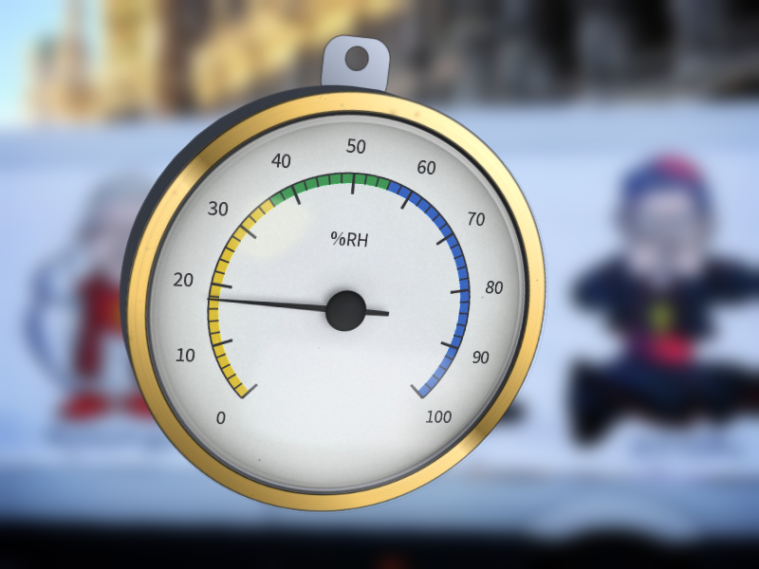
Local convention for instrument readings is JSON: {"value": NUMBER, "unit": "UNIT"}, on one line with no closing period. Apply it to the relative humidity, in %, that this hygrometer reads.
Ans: {"value": 18, "unit": "%"}
